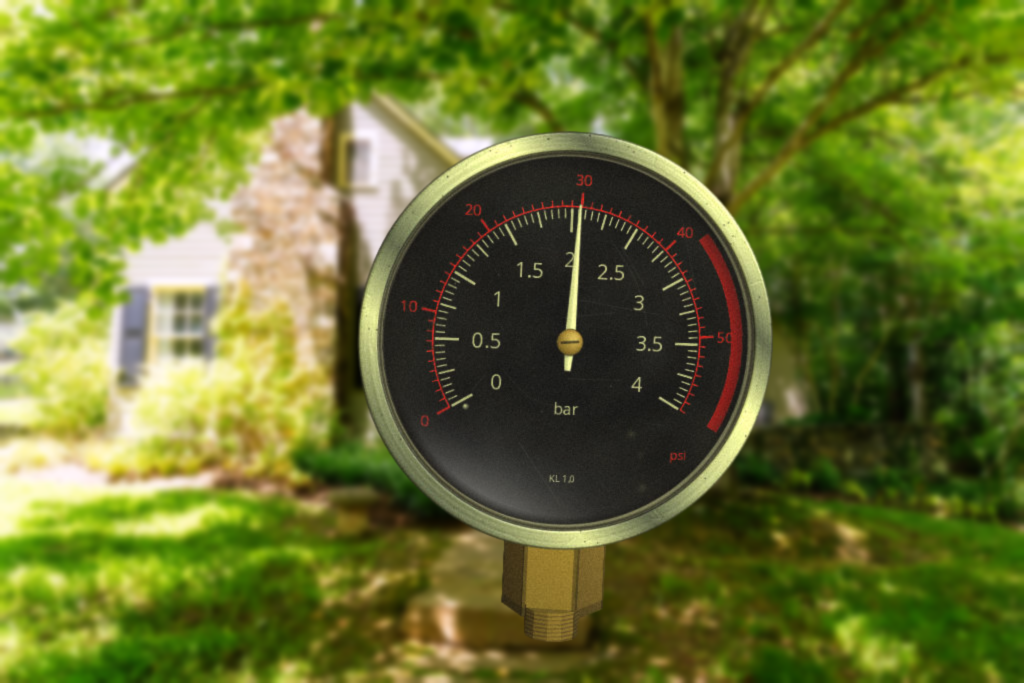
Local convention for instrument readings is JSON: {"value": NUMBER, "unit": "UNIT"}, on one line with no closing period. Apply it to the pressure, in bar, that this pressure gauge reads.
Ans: {"value": 2.05, "unit": "bar"}
